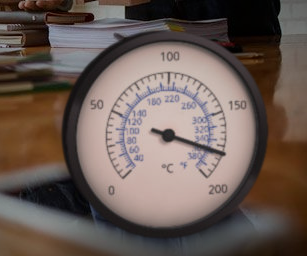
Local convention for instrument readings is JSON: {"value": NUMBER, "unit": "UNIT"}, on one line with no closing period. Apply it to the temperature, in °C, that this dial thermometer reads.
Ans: {"value": 180, "unit": "°C"}
